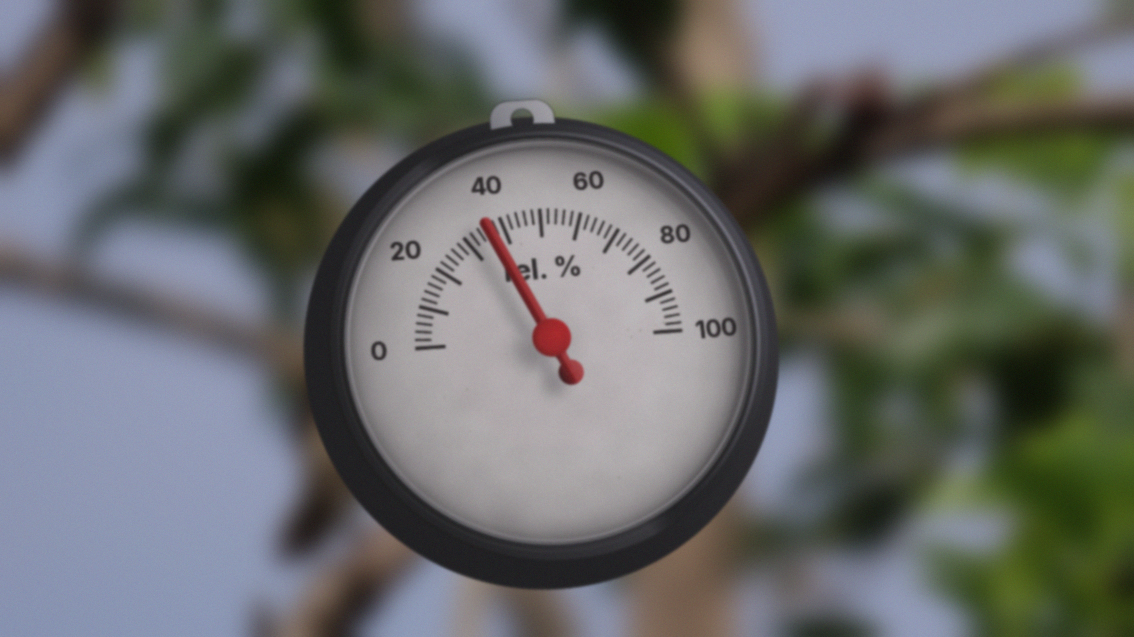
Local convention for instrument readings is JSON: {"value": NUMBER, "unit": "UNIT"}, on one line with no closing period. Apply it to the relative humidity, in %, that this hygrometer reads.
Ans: {"value": 36, "unit": "%"}
